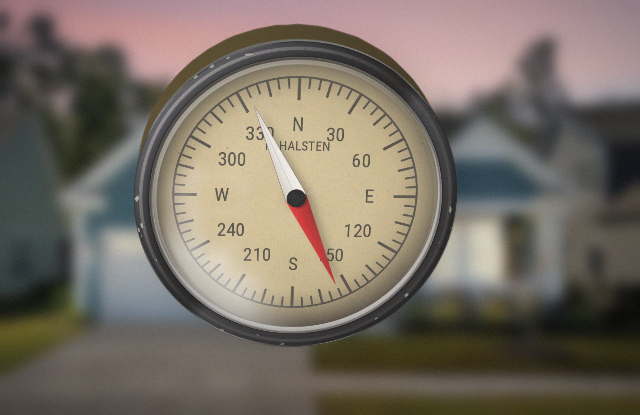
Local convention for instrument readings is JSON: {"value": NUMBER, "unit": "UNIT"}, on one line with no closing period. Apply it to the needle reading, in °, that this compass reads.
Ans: {"value": 155, "unit": "°"}
